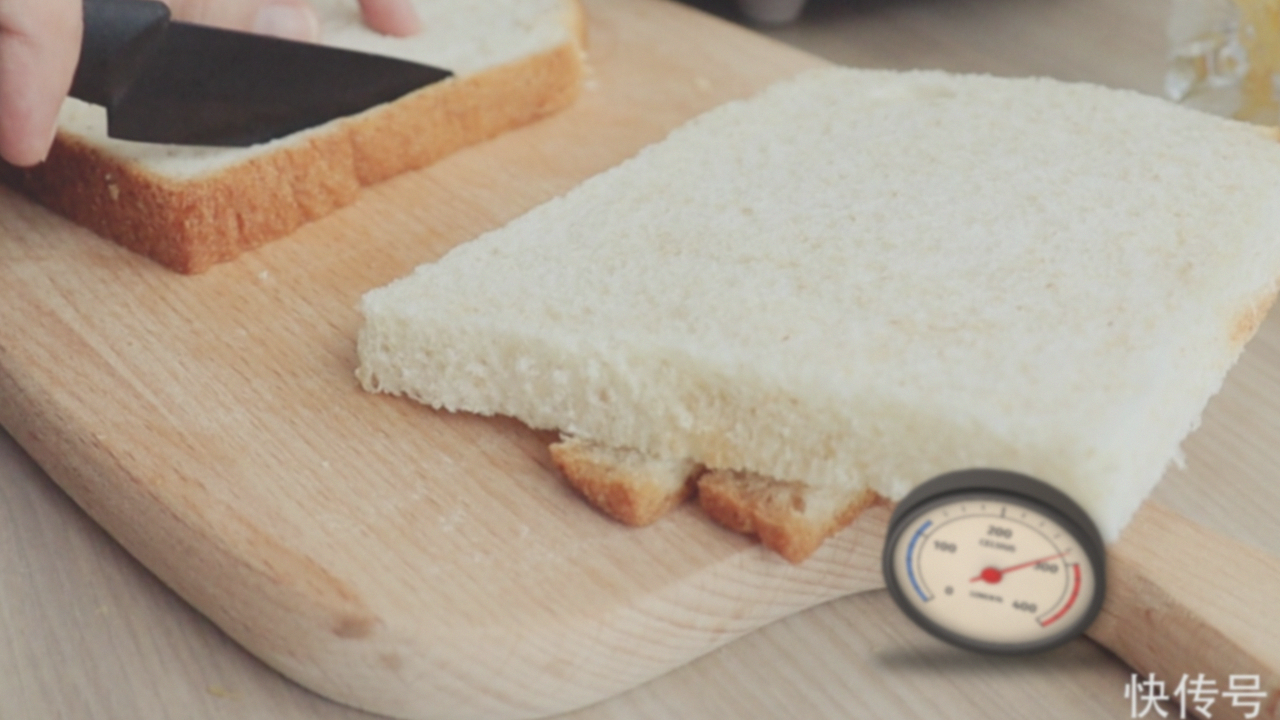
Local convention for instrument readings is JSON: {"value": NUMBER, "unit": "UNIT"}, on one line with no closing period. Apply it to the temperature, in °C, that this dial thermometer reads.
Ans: {"value": 280, "unit": "°C"}
